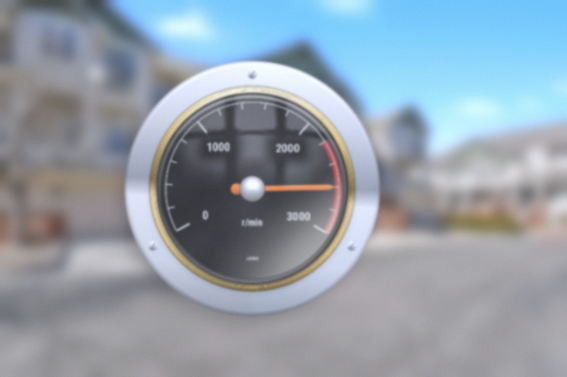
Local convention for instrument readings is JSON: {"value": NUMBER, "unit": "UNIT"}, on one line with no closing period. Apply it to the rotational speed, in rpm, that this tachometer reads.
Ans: {"value": 2600, "unit": "rpm"}
